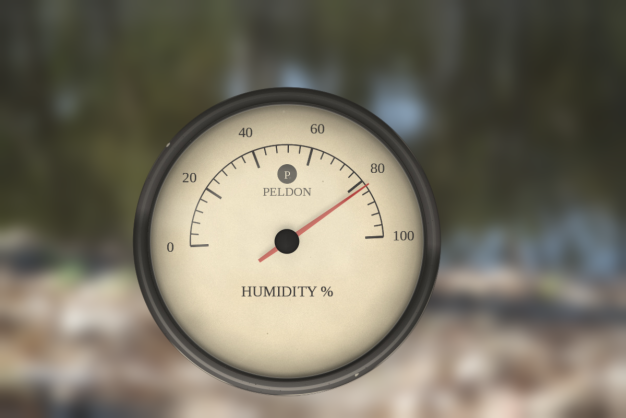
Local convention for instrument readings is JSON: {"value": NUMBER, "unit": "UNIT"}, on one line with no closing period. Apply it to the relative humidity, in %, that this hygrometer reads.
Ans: {"value": 82, "unit": "%"}
